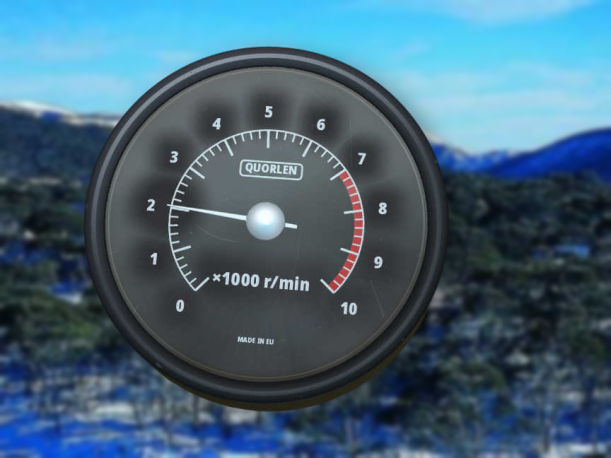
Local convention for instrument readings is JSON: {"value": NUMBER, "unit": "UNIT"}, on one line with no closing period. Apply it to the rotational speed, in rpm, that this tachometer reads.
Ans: {"value": 2000, "unit": "rpm"}
